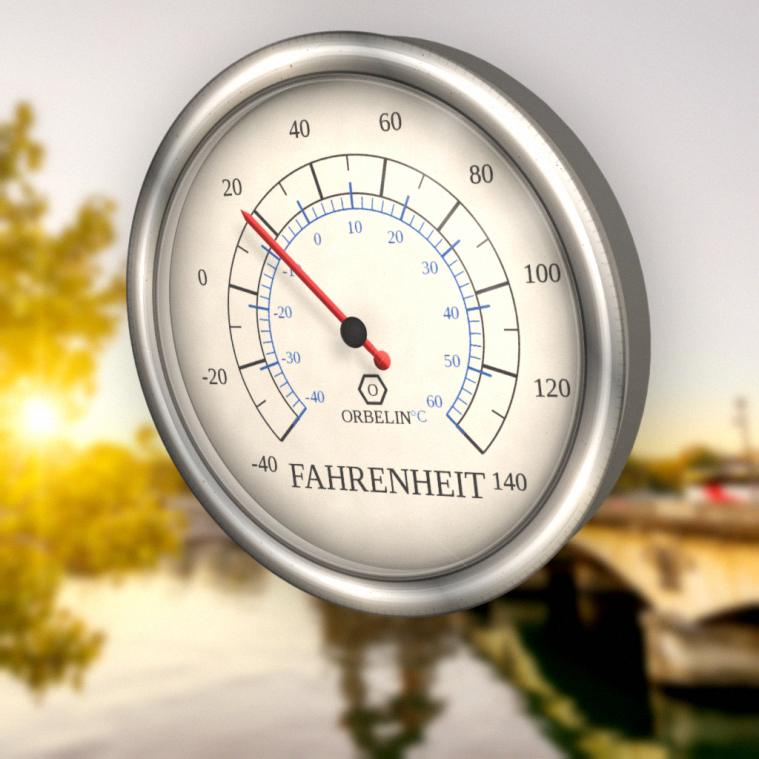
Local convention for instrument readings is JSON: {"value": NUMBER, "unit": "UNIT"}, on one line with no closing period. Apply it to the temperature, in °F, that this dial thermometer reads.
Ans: {"value": 20, "unit": "°F"}
